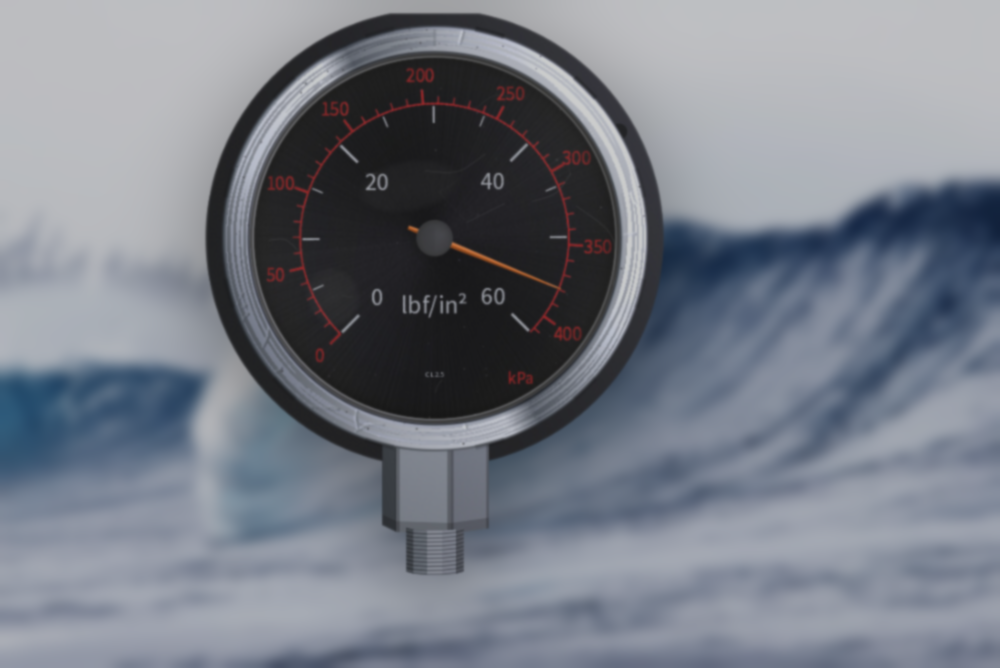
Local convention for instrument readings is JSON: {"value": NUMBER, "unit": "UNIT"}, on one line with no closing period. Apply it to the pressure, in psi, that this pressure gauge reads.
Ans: {"value": 55, "unit": "psi"}
